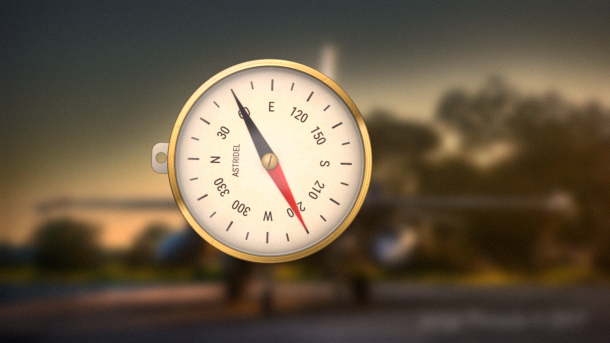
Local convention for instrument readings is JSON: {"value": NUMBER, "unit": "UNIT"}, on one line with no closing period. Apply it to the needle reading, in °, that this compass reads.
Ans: {"value": 240, "unit": "°"}
